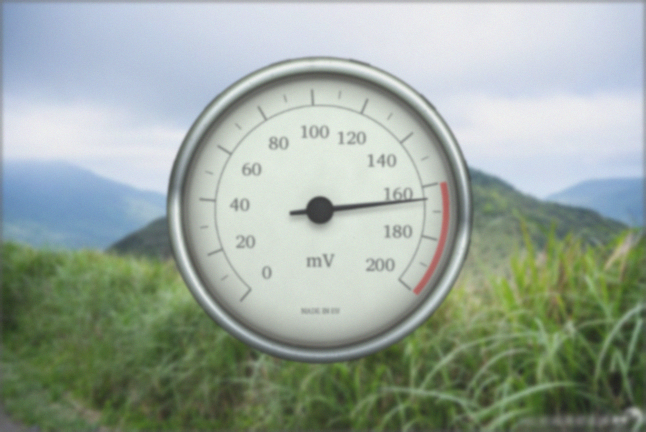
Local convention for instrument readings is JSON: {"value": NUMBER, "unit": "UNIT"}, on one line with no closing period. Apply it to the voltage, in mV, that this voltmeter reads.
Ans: {"value": 165, "unit": "mV"}
